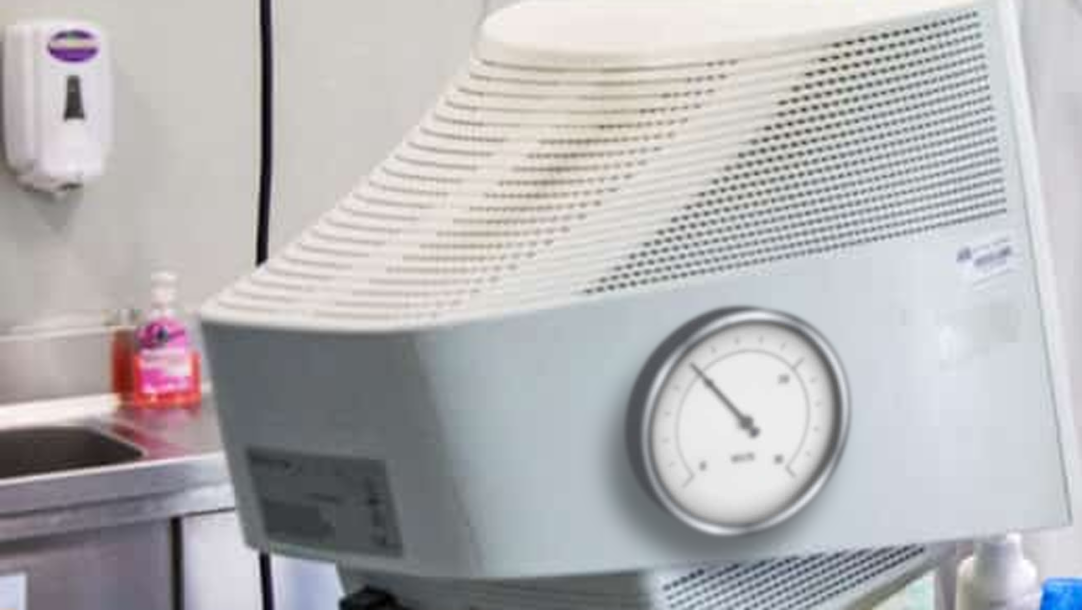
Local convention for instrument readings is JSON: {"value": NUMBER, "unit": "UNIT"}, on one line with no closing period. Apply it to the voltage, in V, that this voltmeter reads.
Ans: {"value": 10, "unit": "V"}
